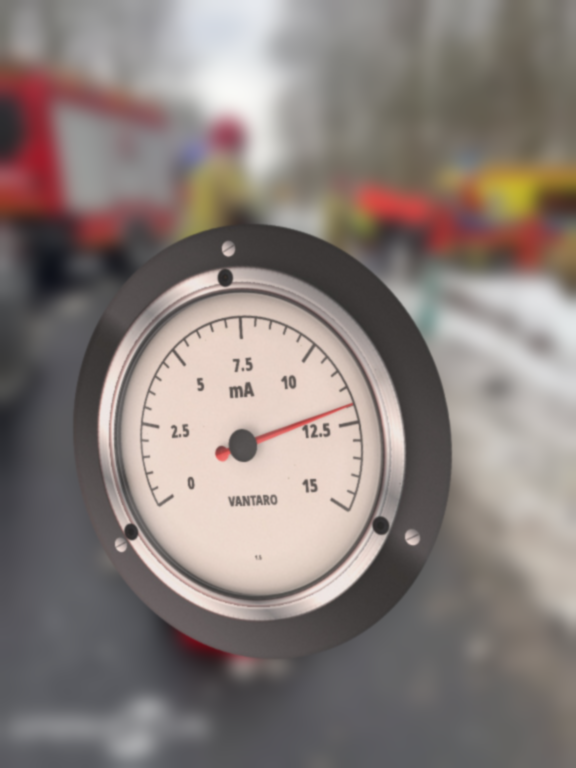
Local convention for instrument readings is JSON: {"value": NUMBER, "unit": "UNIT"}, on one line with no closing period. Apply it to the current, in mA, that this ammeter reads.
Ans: {"value": 12, "unit": "mA"}
